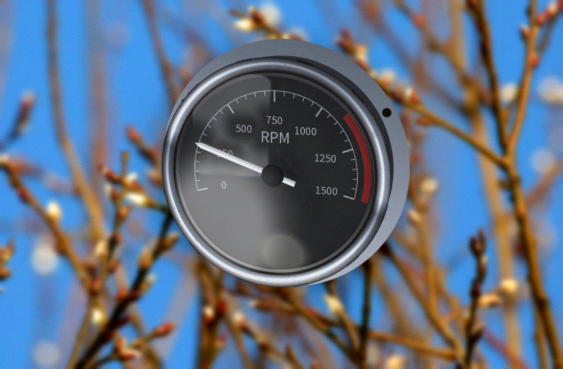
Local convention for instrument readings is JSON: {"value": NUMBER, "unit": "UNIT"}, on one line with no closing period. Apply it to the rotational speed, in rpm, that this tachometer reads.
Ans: {"value": 250, "unit": "rpm"}
